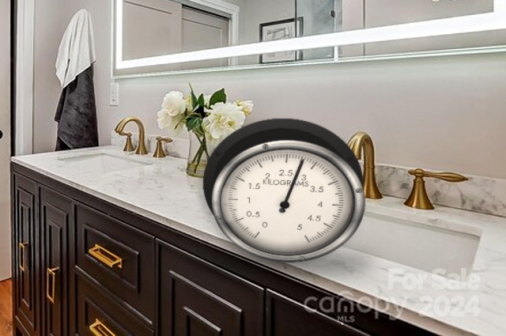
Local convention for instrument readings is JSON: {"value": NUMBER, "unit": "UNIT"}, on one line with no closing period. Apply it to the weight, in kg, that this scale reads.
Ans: {"value": 2.75, "unit": "kg"}
